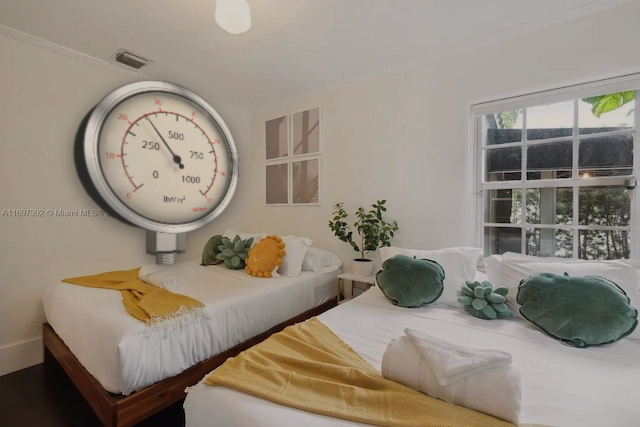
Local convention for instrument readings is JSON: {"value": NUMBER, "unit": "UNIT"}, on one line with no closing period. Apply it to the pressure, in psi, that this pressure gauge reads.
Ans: {"value": 350, "unit": "psi"}
